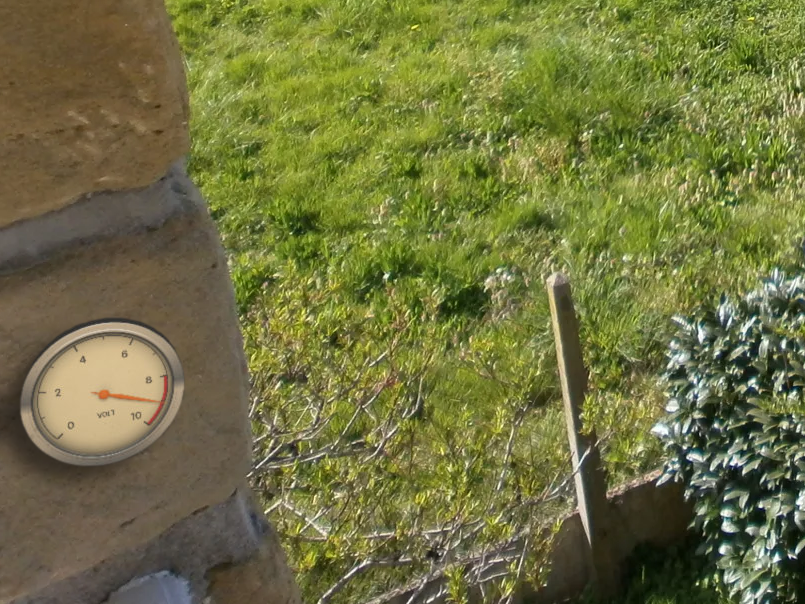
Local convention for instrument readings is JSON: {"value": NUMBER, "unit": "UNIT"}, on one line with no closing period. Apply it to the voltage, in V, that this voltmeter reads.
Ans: {"value": 9, "unit": "V"}
